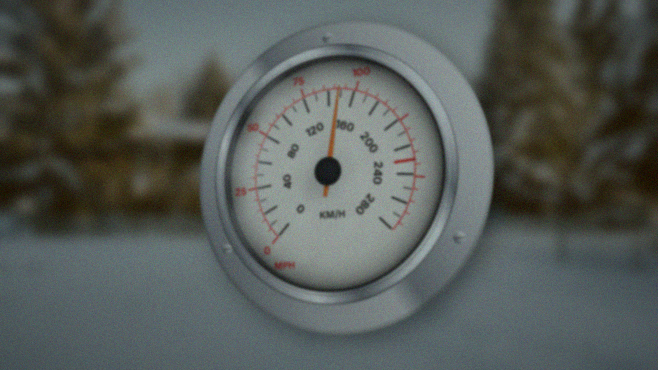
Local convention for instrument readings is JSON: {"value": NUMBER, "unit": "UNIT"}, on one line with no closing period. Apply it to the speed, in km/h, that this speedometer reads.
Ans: {"value": 150, "unit": "km/h"}
